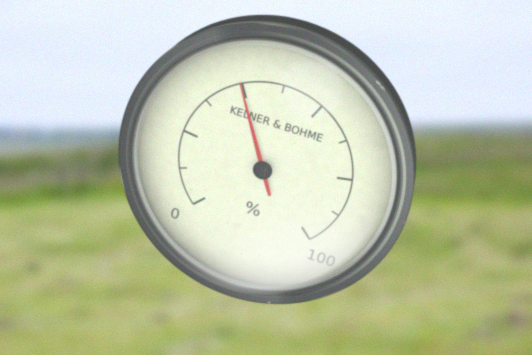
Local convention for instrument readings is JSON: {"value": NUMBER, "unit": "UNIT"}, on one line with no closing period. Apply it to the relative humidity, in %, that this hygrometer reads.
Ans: {"value": 40, "unit": "%"}
